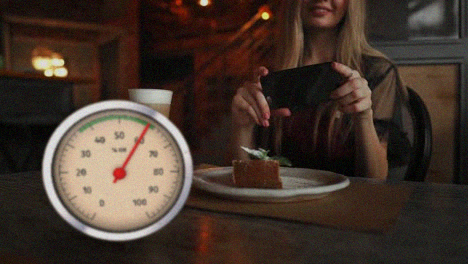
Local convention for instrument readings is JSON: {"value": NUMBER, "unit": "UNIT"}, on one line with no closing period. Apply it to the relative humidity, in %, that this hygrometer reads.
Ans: {"value": 60, "unit": "%"}
